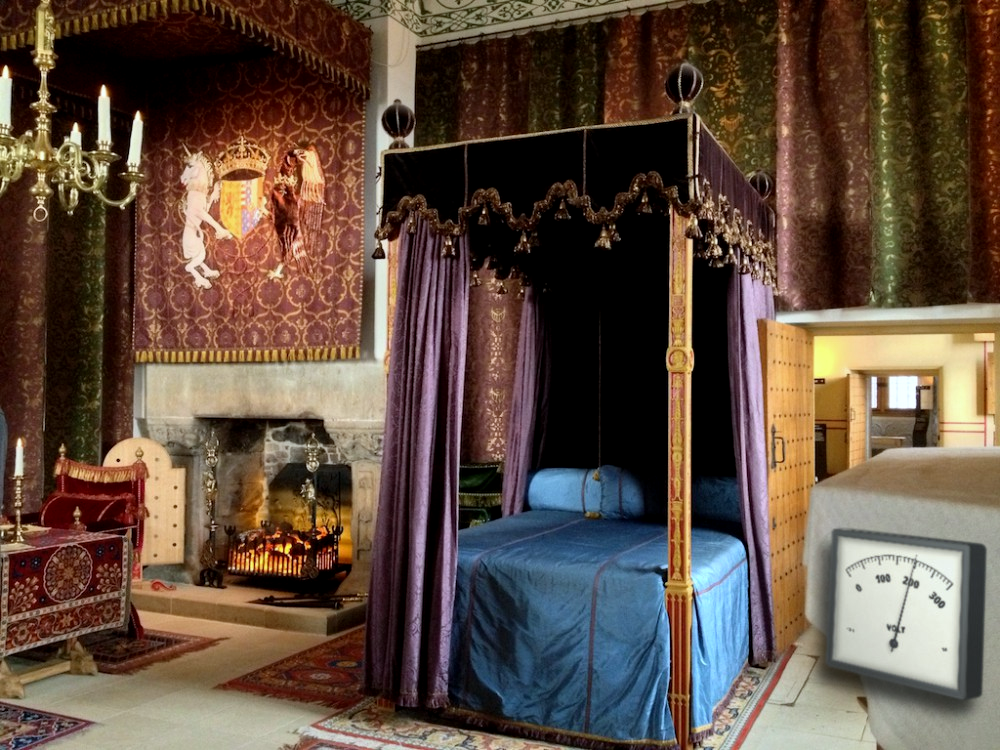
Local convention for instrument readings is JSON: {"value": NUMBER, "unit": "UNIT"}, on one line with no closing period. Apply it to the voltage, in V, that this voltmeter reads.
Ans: {"value": 200, "unit": "V"}
